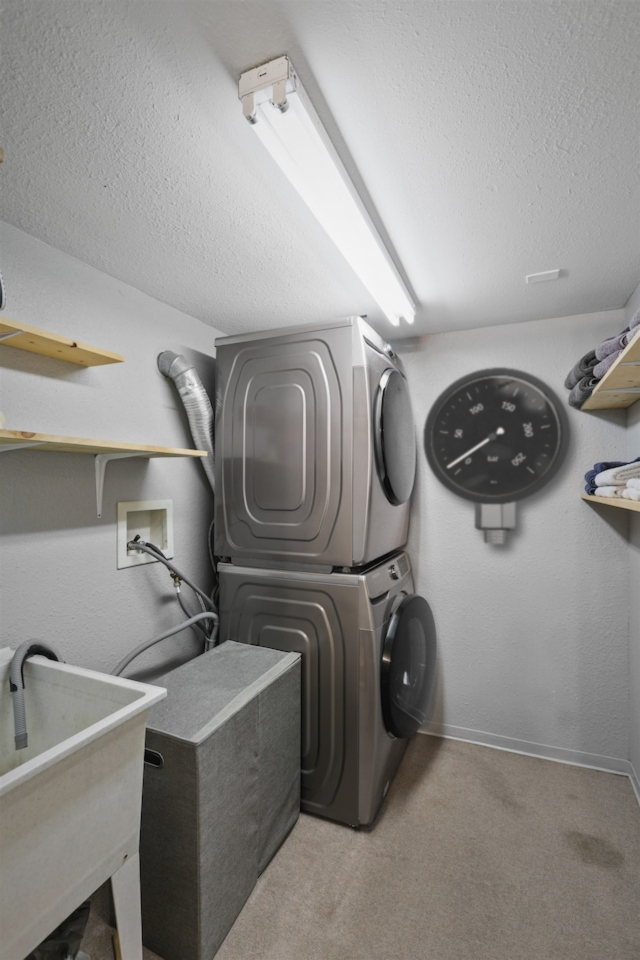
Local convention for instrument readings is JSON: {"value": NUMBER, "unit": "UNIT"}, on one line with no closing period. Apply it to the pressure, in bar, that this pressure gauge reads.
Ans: {"value": 10, "unit": "bar"}
